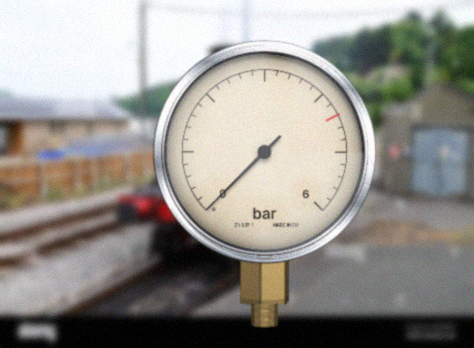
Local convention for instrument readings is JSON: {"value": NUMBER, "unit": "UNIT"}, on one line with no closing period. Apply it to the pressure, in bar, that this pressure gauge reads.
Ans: {"value": 0, "unit": "bar"}
